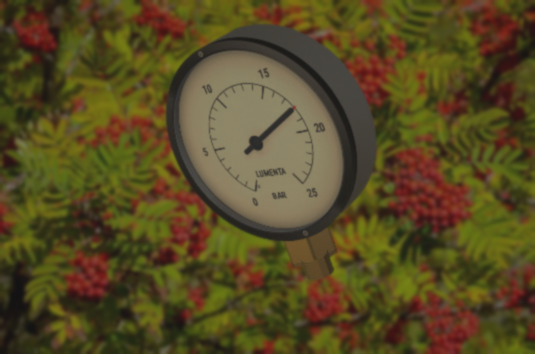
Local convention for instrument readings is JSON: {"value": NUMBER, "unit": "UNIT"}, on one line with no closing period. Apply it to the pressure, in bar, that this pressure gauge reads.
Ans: {"value": 18, "unit": "bar"}
